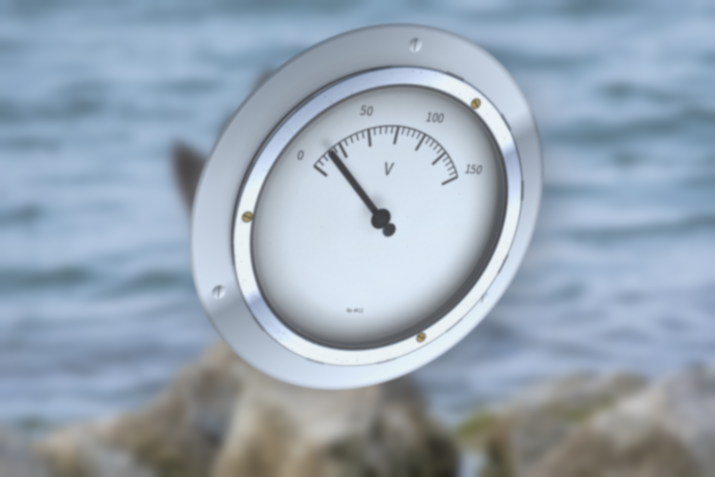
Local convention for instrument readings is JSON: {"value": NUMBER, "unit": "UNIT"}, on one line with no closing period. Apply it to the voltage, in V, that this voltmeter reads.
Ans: {"value": 15, "unit": "V"}
